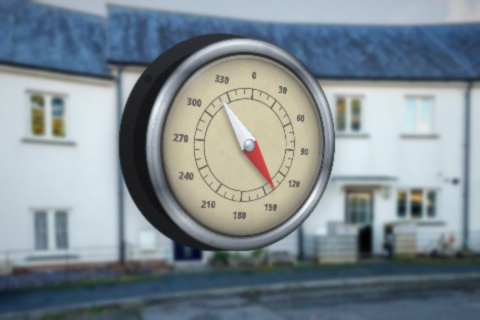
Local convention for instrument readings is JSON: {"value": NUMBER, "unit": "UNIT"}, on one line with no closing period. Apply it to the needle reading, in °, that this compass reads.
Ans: {"value": 140, "unit": "°"}
